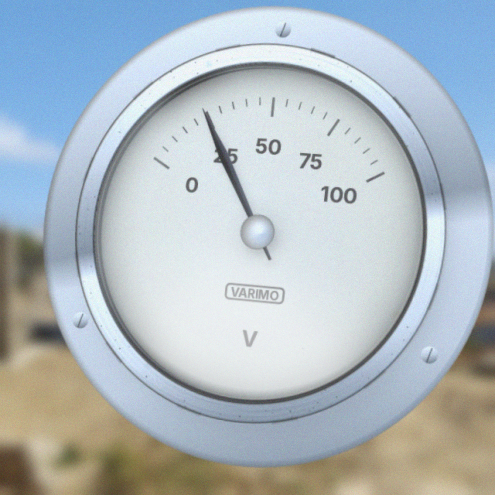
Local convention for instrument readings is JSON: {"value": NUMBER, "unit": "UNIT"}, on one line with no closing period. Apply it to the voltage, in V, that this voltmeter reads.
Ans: {"value": 25, "unit": "V"}
